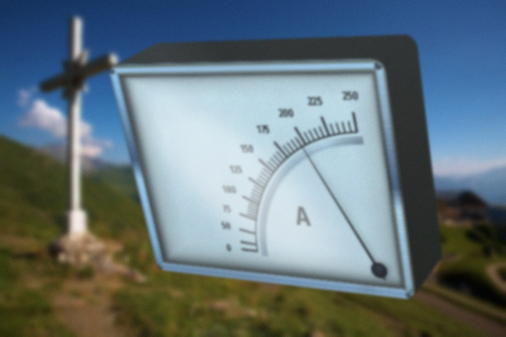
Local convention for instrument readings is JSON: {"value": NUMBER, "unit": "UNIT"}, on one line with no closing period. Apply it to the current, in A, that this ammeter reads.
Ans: {"value": 200, "unit": "A"}
